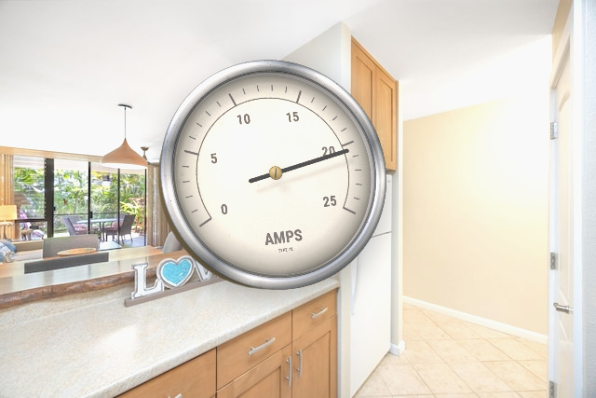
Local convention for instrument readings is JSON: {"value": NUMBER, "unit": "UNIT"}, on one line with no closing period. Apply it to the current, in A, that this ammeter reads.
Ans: {"value": 20.5, "unit": "A"}
